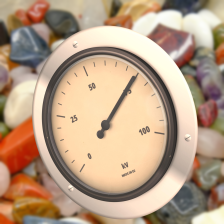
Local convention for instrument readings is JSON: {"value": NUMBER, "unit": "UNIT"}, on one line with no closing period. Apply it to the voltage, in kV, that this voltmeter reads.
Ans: {"value": 75, "unit": "kV"}
